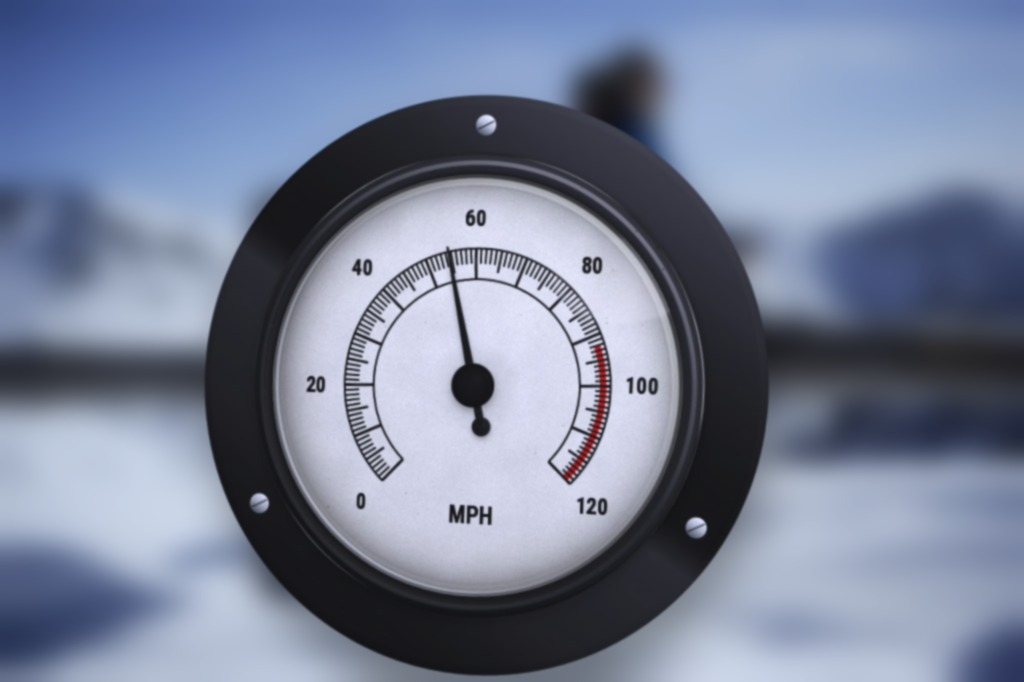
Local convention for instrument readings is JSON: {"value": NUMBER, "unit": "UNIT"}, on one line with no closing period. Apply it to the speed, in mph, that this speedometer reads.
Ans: {"value": 55, "unit": "mph"}
